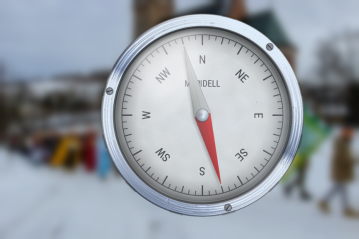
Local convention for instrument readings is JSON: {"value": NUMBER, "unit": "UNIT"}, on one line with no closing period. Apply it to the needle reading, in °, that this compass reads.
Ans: {"value": 165, "unit": "°"}
